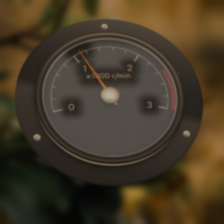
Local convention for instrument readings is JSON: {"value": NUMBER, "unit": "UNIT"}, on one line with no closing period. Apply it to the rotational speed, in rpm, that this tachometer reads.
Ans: {"value": 1100, "unit": "rpm"}
